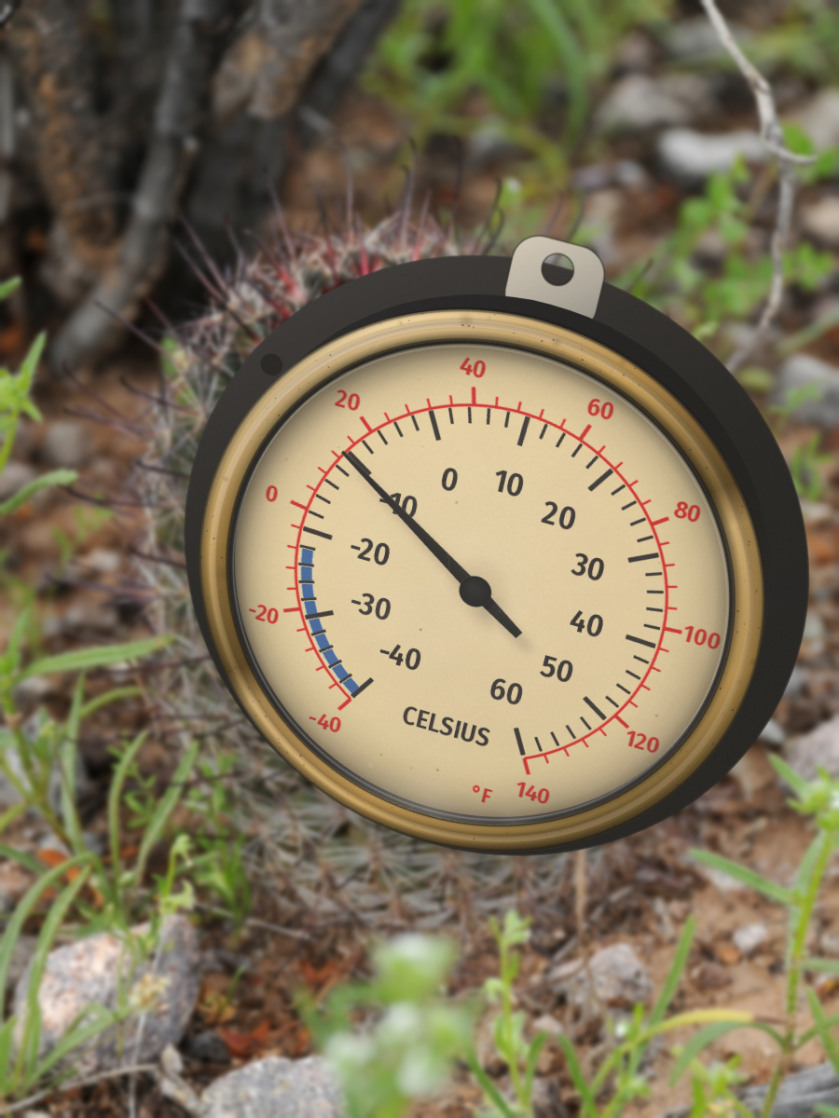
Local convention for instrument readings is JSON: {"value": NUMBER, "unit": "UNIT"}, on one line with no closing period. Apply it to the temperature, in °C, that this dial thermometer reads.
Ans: {"value": -10, "unit": "°C"}
